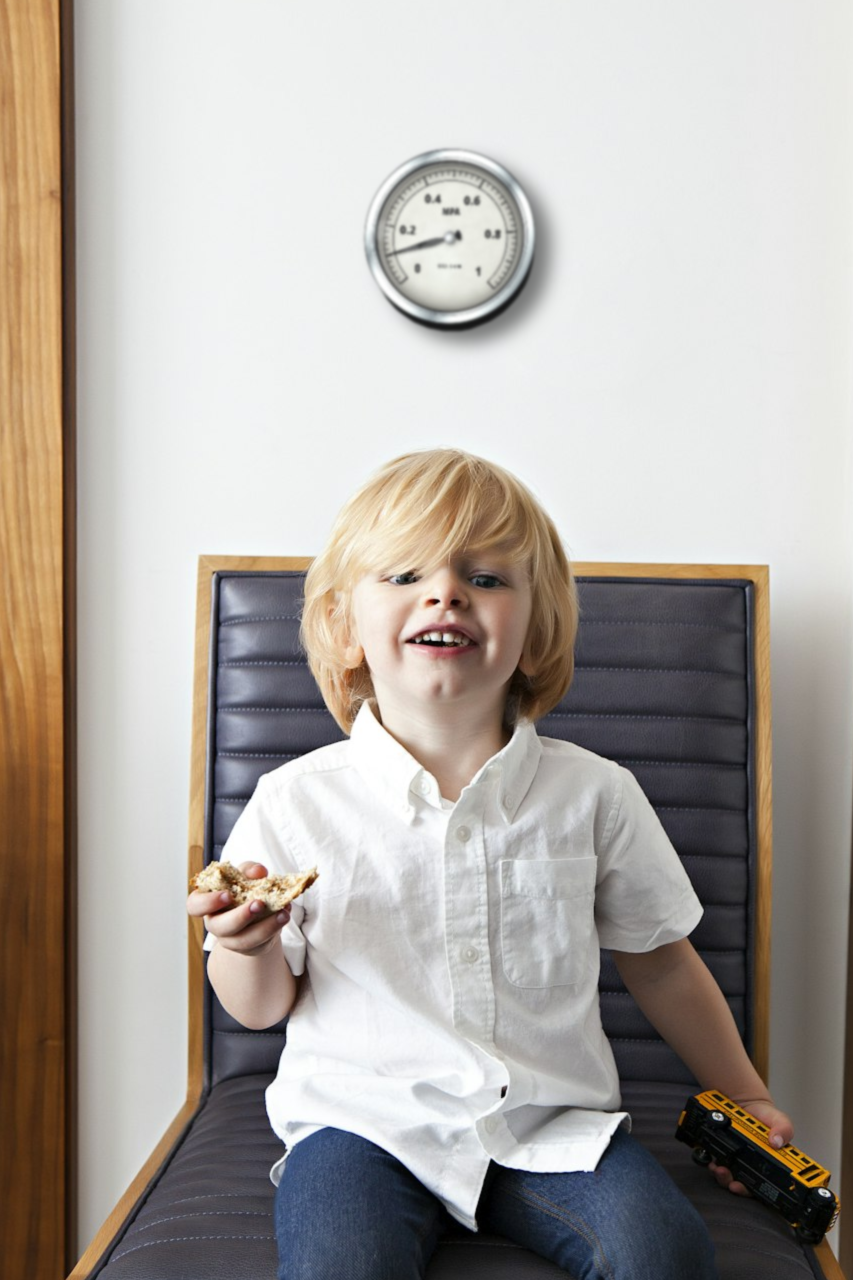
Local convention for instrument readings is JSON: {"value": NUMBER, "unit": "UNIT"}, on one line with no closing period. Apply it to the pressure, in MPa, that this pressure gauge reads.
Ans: {"value": 0.1, "unit": "MPa"}
